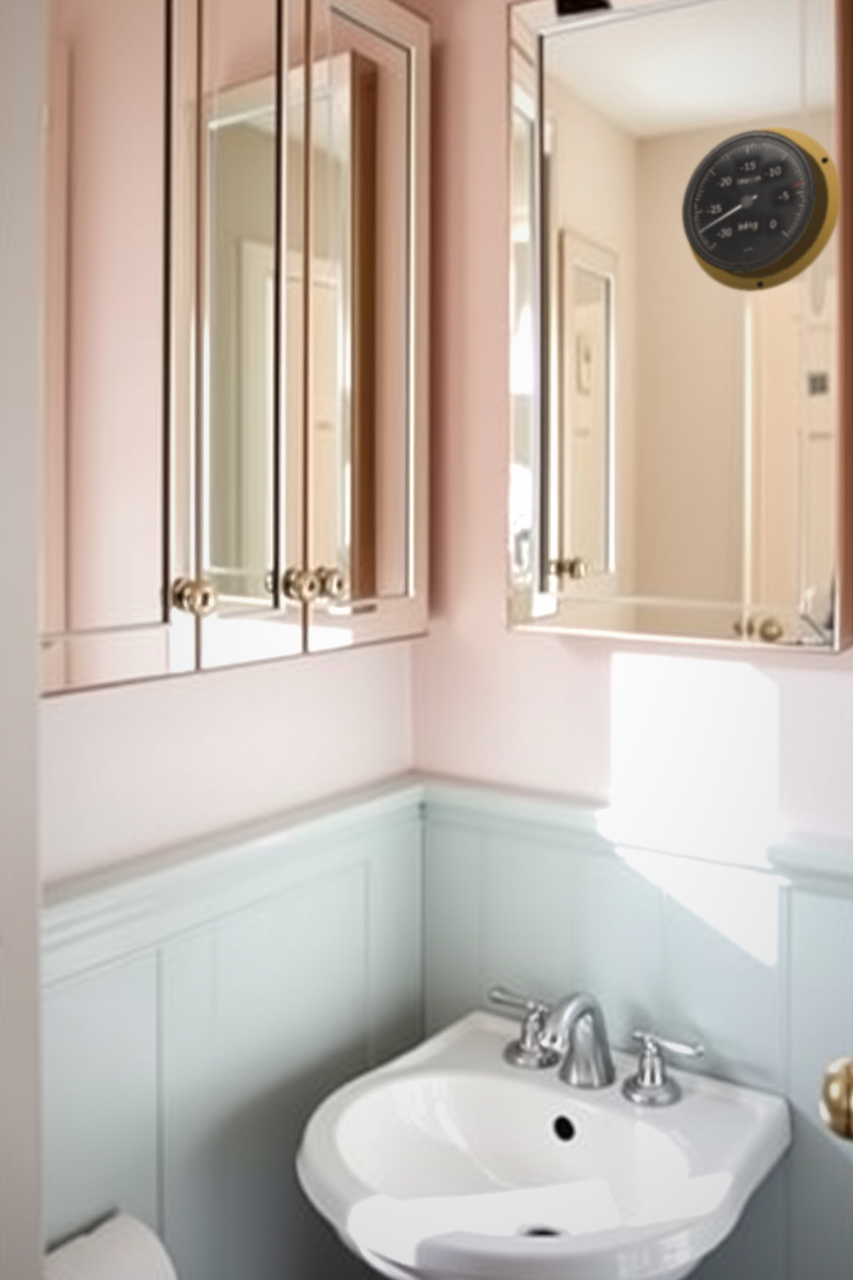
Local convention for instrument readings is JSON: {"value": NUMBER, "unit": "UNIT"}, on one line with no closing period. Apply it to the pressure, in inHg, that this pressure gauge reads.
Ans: {"value": -27.5, "unit": "inHg"}
